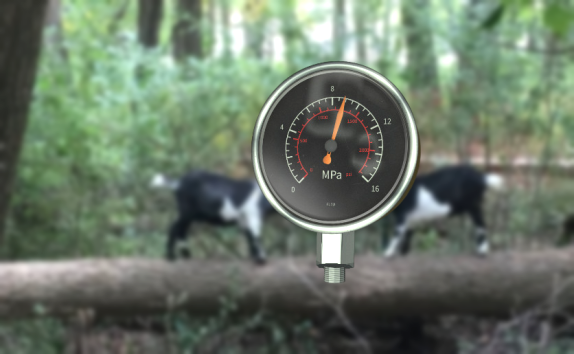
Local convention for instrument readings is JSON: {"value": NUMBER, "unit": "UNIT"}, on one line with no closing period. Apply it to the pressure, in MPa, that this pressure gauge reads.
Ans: {"value": 9, "unit": "MPa"}
